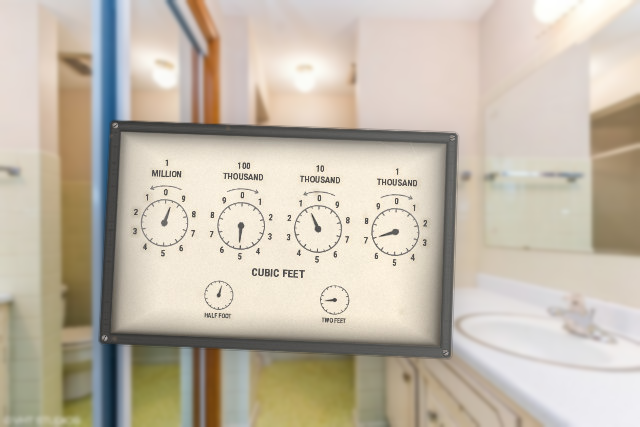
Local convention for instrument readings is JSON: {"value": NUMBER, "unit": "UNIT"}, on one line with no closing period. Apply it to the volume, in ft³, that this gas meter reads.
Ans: {"value": 950700, "unit": "ft³"}
